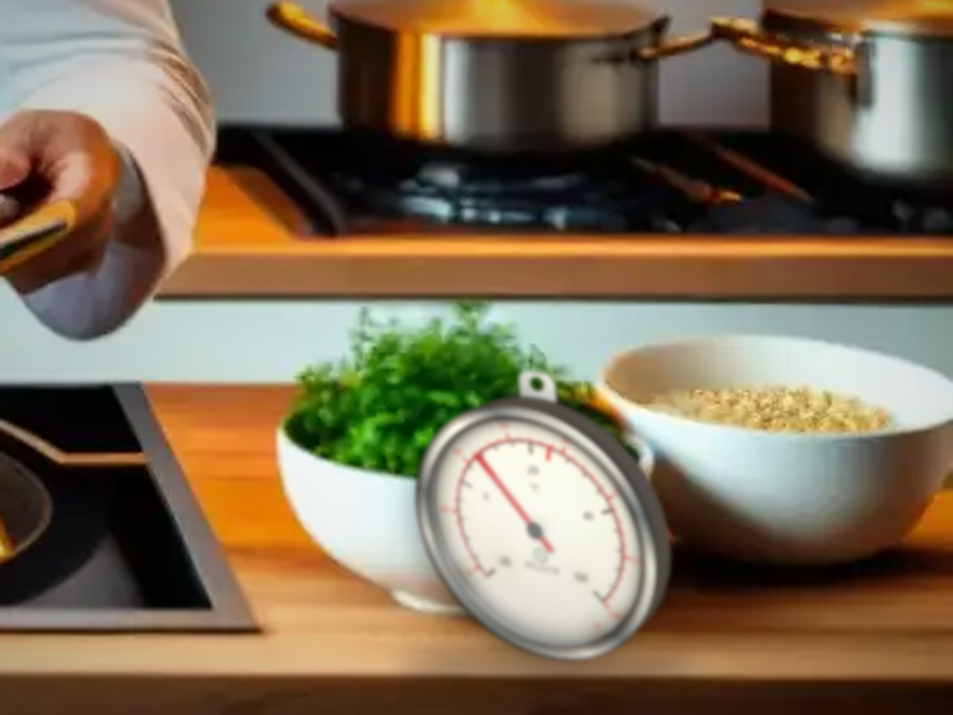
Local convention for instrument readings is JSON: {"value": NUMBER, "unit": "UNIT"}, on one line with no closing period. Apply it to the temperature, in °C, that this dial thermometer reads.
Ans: {"value": 8, "unit": "°C"}
